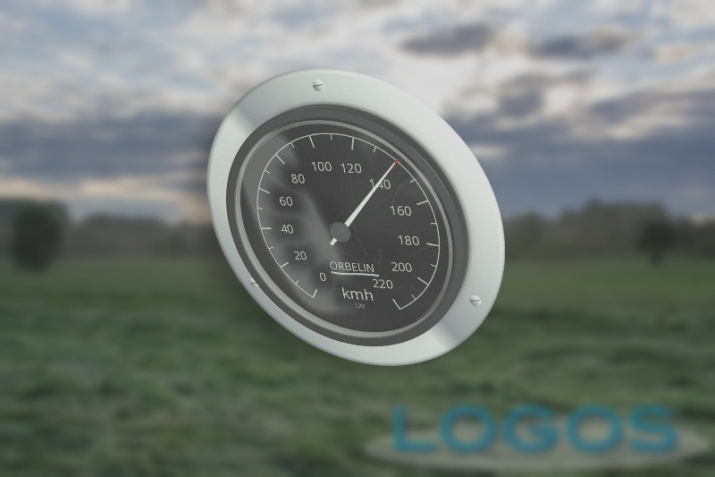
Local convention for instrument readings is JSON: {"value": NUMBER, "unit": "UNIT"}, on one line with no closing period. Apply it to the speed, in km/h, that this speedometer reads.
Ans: {"value": 140, "unit": "km/h"}
